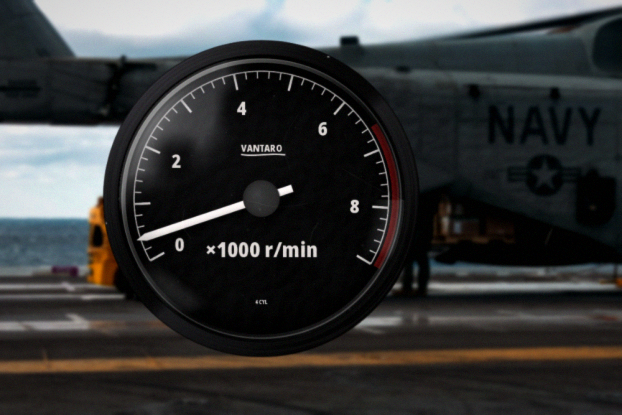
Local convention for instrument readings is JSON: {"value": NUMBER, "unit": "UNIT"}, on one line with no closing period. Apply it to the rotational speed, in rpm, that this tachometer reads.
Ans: {"value": 400, "unit": "rpm"}
